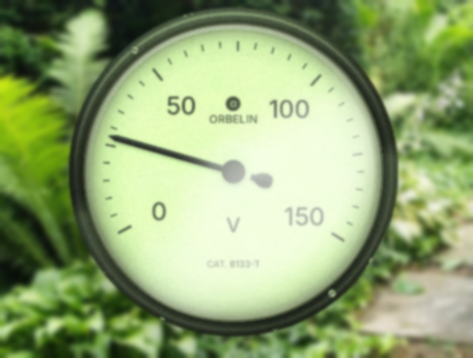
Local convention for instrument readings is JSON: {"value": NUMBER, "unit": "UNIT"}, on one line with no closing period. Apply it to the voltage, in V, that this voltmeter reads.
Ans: {"value": 27.5, "unit": "V"}
